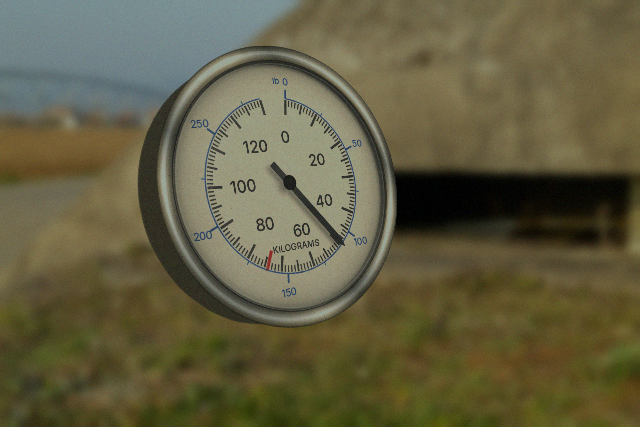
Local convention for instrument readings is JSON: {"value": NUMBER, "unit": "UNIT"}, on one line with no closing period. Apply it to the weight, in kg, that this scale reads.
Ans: {"value": 50, "unit": "kg"}
